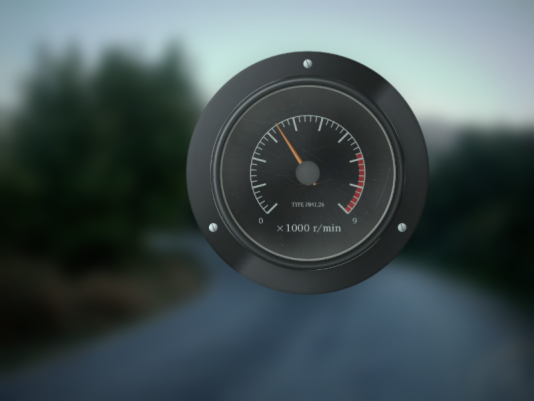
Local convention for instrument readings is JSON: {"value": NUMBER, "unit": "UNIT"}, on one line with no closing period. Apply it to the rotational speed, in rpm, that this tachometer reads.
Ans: {"value": 3400, "unit": "rpm"}
